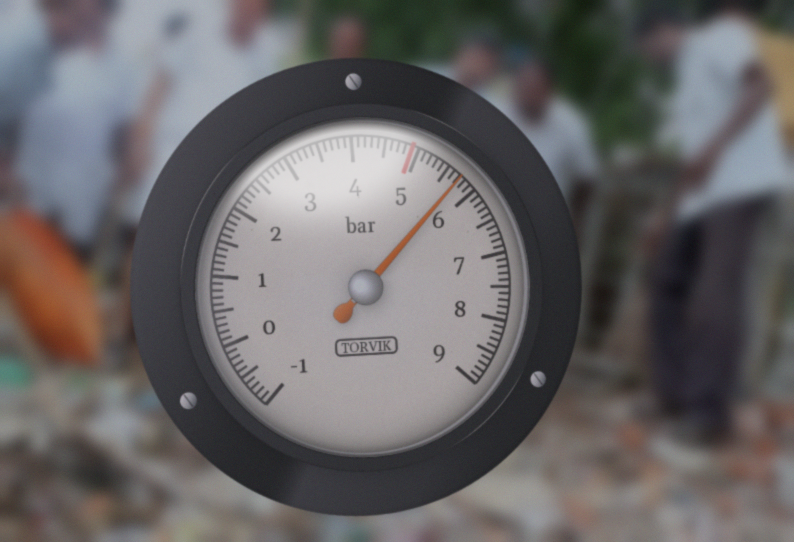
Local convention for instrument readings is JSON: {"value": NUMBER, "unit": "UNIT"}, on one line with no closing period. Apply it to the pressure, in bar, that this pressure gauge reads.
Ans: {"value": 5.7, "unit": "bar"}
